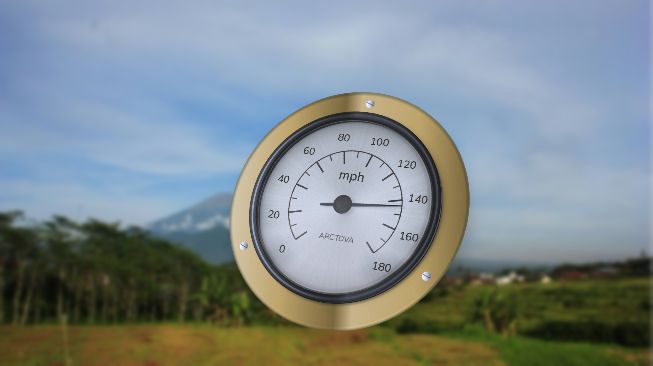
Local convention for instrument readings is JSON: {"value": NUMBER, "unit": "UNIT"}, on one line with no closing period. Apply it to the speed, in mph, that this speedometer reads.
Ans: {"value": 145, "unit": "mph"}
